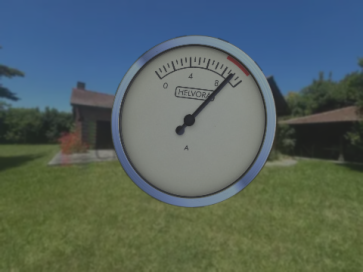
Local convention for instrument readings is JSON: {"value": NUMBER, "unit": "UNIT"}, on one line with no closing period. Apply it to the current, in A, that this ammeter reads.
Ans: {"value": 9, "unit": "A"}
